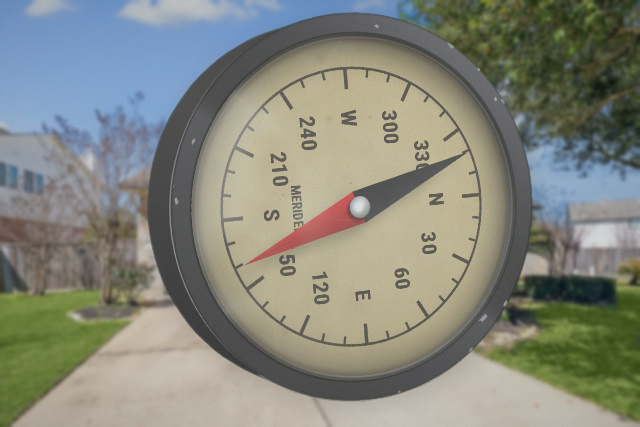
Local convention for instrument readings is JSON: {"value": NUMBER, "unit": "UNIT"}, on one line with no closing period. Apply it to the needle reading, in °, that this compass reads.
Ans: {"value": 160, "unit": "°"}
